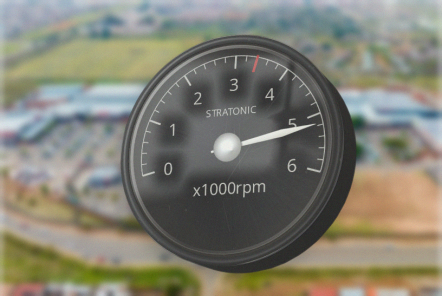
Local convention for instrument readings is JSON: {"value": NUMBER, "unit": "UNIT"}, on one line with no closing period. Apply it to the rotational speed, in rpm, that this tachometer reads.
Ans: {"value": 5200, "unit": "rpm"}
